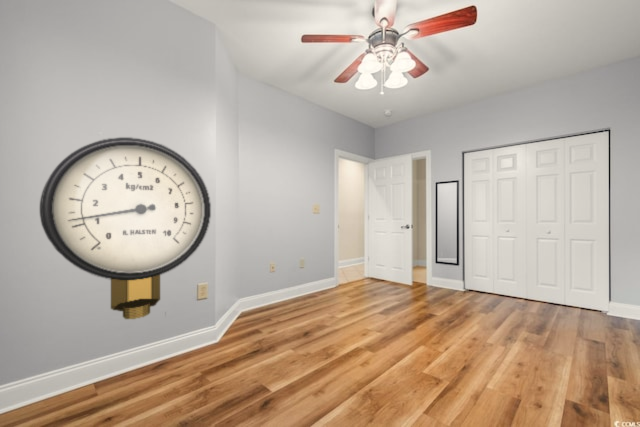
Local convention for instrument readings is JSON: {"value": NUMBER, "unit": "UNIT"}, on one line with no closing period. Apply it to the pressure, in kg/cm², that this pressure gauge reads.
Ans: {"value": 1.25, "unit": "kg/cm²"}
